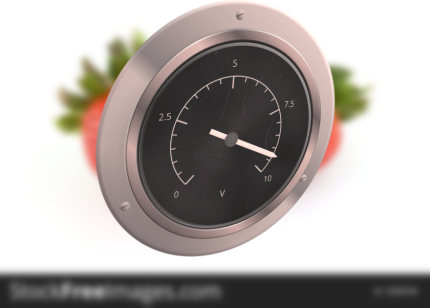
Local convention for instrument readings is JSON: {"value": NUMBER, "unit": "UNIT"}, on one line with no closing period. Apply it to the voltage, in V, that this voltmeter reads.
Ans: {"value": 9.25, "unit": "V"}
